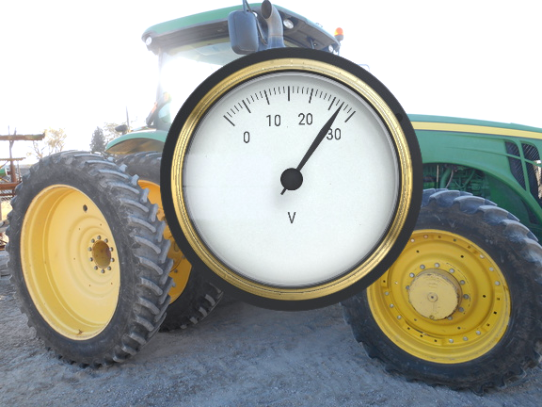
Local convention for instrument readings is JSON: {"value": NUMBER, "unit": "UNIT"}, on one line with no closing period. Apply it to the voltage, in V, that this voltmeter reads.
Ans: {"value": 27, "unit": "V"}
